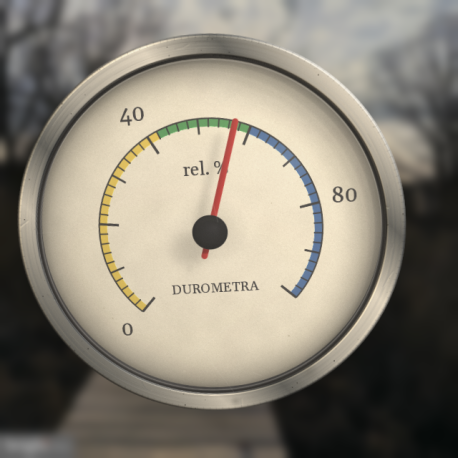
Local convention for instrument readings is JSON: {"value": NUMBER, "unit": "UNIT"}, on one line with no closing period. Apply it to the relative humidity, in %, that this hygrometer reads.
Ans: {"value": 57, "unit": "%"}
